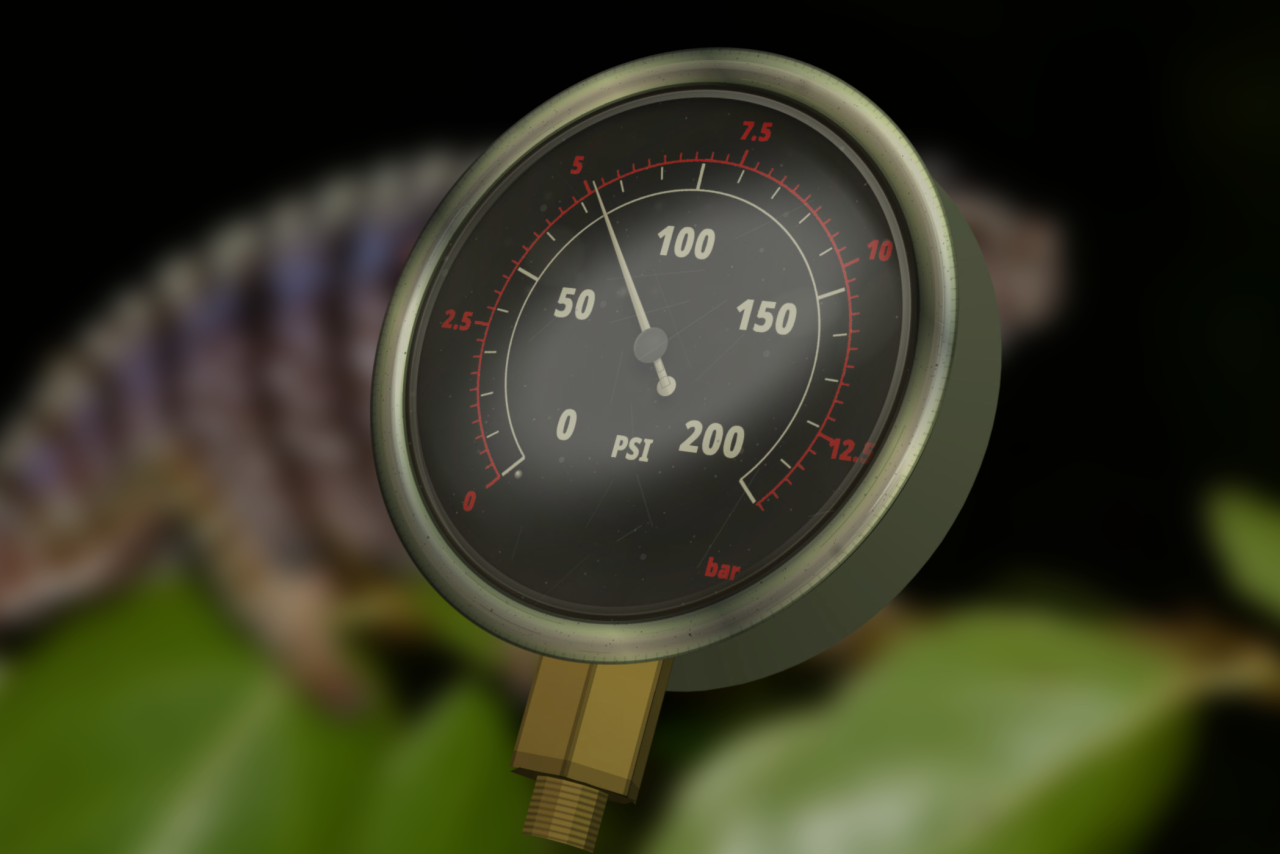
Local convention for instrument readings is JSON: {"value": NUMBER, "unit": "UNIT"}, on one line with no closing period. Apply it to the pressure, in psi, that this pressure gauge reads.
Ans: {"value": 75, "unit": "psi"}
